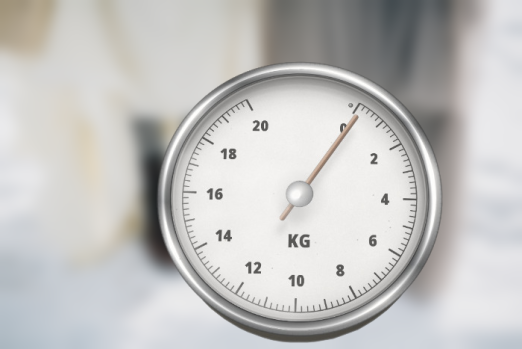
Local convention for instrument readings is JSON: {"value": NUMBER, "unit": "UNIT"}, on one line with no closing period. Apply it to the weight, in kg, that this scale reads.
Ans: {"value": 0.2, "unit": "kg"}
